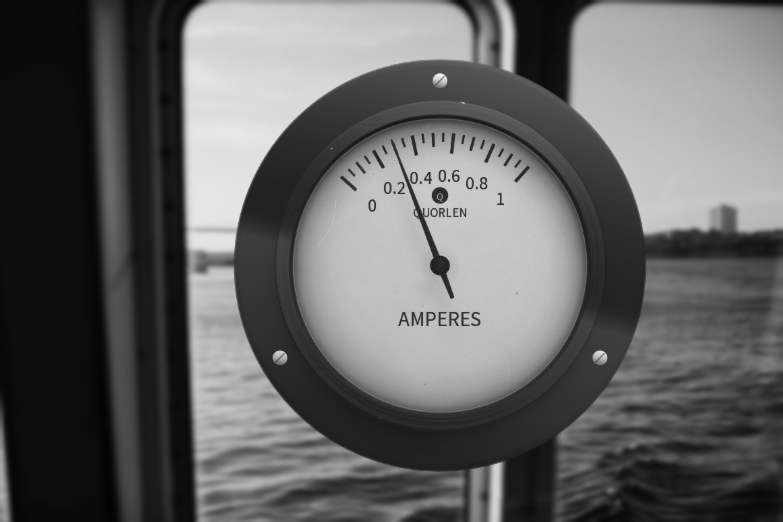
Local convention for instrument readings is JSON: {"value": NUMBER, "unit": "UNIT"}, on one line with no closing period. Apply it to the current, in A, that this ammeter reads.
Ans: {"value": 0.3, "unit": "A"}
